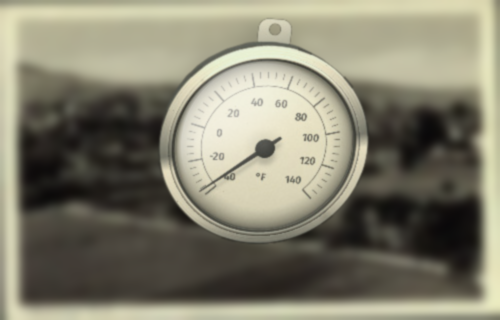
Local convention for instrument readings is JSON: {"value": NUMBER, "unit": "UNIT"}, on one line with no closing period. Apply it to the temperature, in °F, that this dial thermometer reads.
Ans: {"value": -36, "unit": "°F"}
